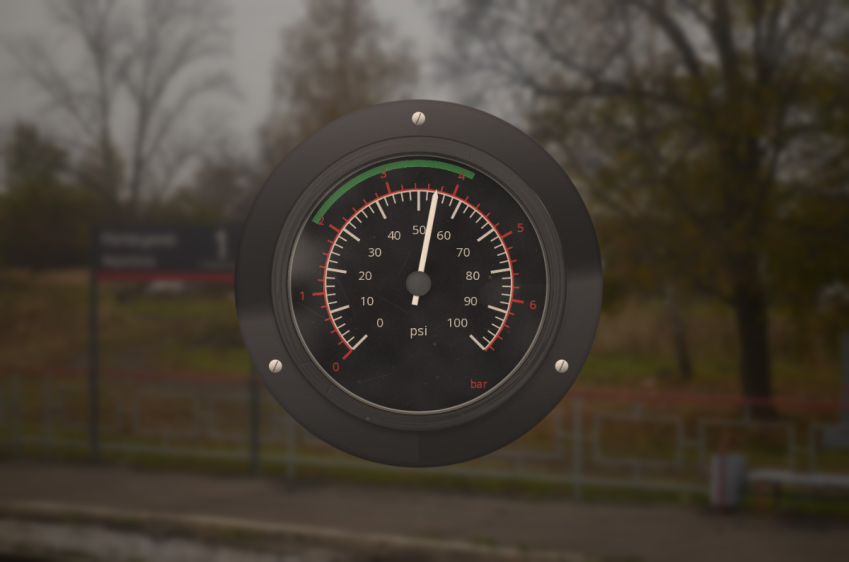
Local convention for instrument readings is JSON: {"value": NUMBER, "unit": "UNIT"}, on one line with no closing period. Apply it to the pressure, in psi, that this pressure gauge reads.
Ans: {"value": 54, "unit": "psi"}
